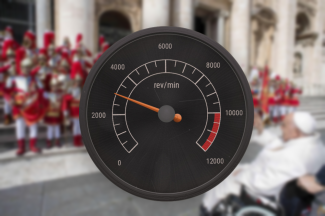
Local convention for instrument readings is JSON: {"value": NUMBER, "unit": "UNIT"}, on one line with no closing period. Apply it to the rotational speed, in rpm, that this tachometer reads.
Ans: {"value": 3000, "unit": "rpm"}
